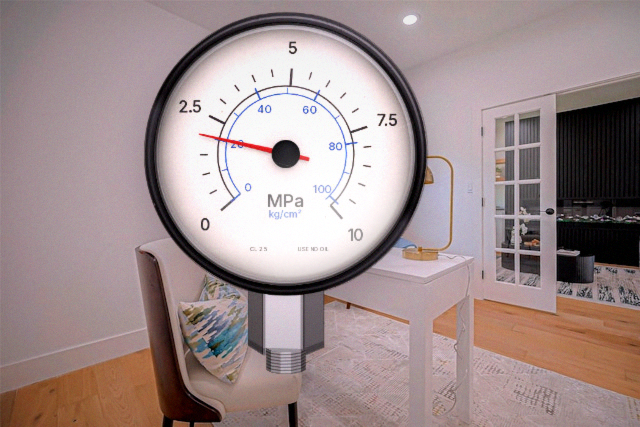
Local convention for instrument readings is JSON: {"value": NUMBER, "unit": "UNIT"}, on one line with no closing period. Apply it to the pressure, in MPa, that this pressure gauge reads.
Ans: {"value": 2, "unit": "MPa"}
